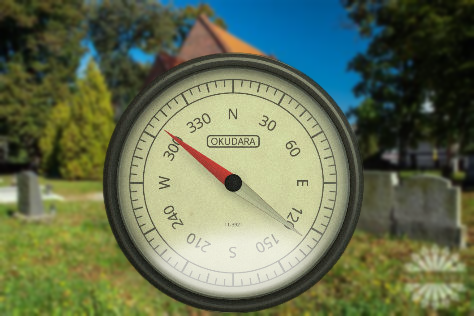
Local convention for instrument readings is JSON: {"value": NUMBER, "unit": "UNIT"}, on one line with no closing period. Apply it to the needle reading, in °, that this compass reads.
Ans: {"value": 307.5, "unit": "°"}
